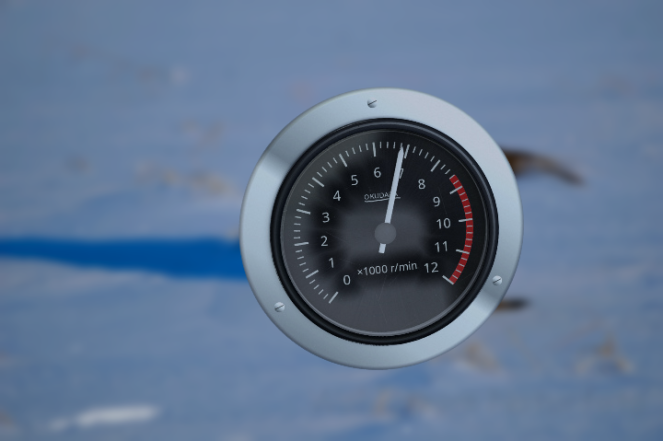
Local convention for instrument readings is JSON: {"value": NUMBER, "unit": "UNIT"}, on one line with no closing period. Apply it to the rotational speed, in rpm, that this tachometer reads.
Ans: {"value": 6800, "unit": "rpm"}
